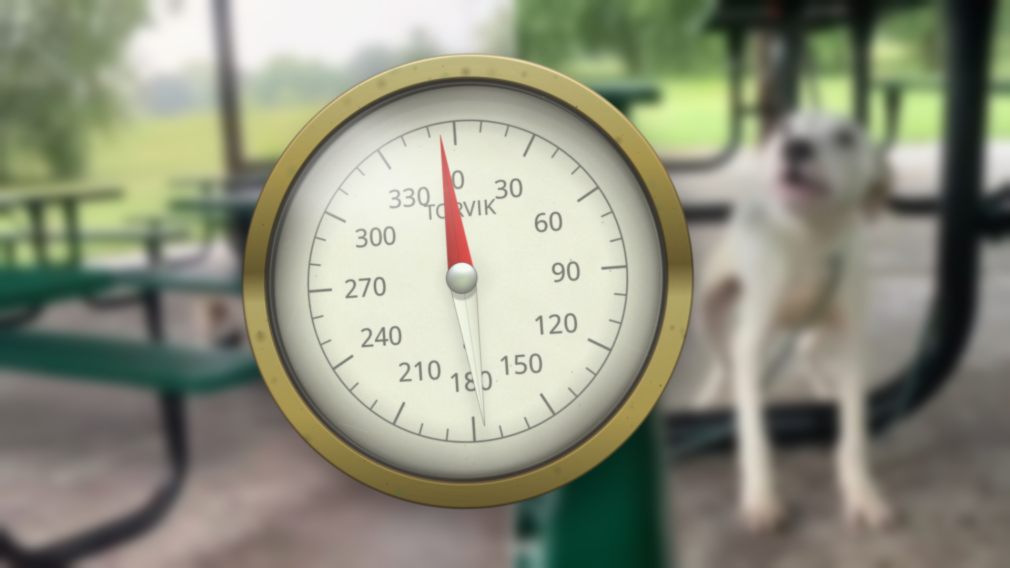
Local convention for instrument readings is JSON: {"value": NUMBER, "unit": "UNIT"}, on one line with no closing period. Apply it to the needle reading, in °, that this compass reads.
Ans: {"value": 355, "unit": "°"}
